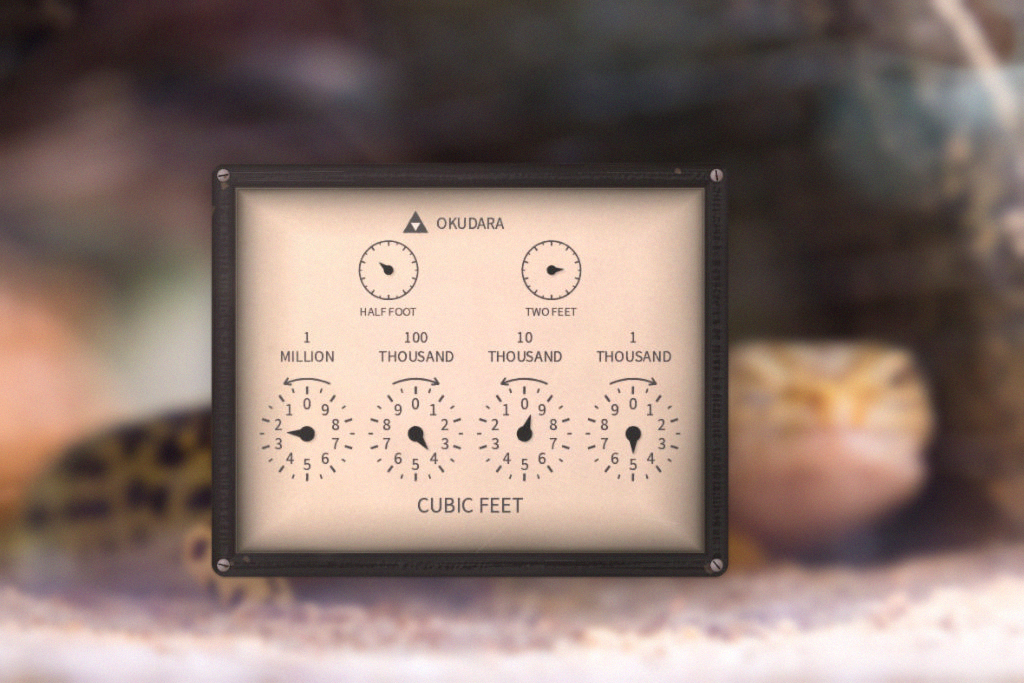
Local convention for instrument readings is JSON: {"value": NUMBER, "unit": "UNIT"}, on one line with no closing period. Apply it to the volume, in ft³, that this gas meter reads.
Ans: {"value": 239500, "unit": "ft³"}
